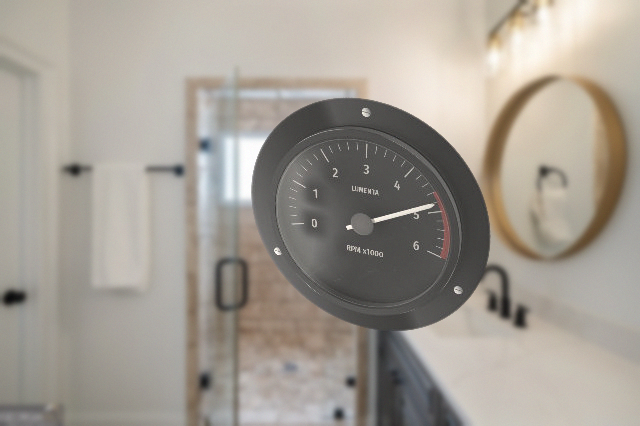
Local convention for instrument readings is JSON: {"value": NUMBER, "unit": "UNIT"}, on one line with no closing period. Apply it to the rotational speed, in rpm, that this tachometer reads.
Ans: {"value": 4800, "unit": "rpm"}
